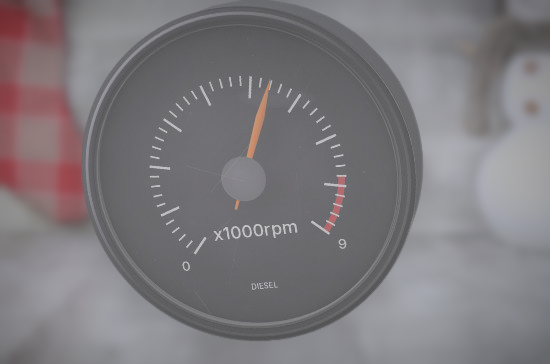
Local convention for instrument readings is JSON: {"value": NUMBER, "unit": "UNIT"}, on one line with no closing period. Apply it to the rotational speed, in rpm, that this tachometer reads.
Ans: {"value": 5400, "unit": "rpm"}
